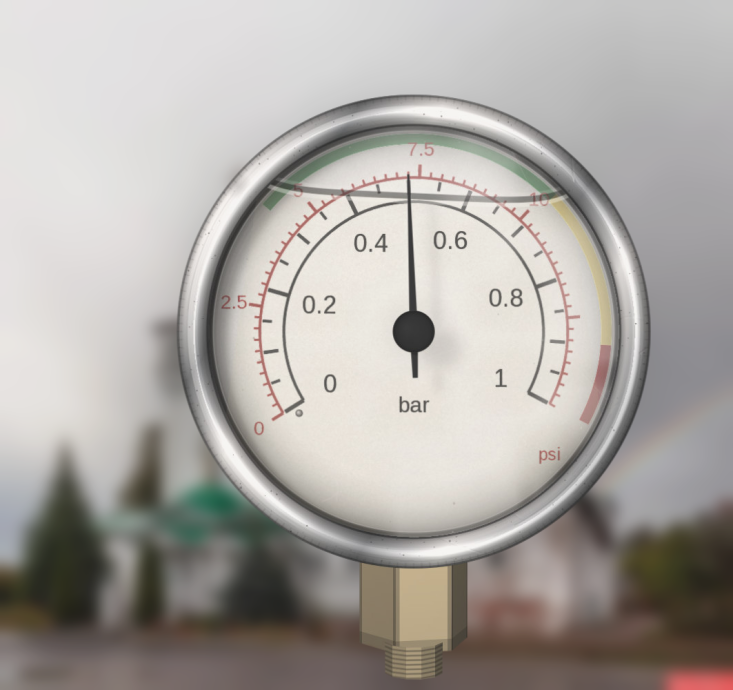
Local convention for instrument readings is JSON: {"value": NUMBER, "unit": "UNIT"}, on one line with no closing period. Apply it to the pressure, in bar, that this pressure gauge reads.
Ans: {"value": 0.5, "unit": "bar"}
